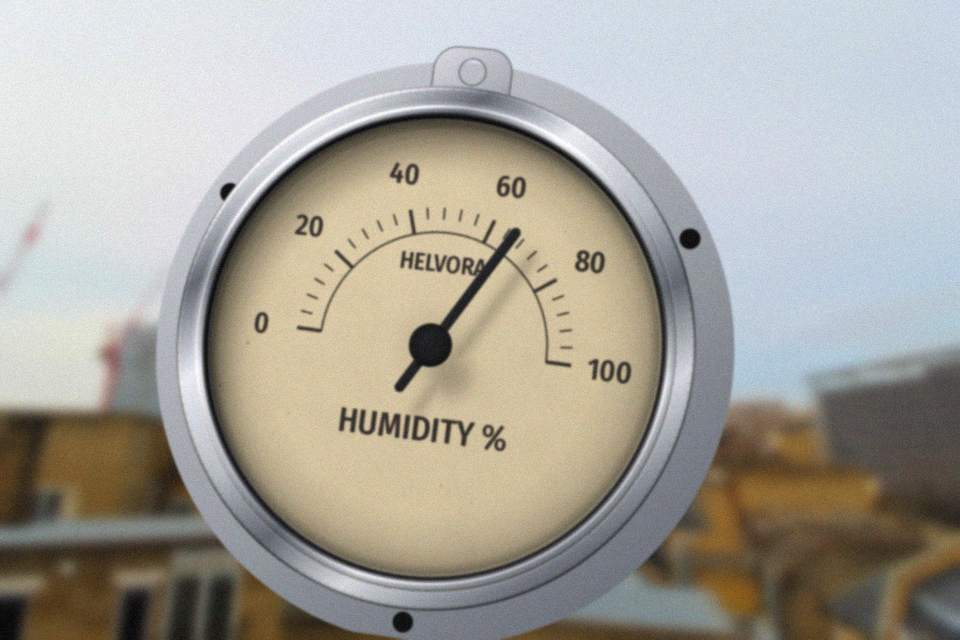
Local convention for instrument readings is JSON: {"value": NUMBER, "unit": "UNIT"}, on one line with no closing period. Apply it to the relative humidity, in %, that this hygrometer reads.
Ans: {"value": 66, "unit": "%"}
